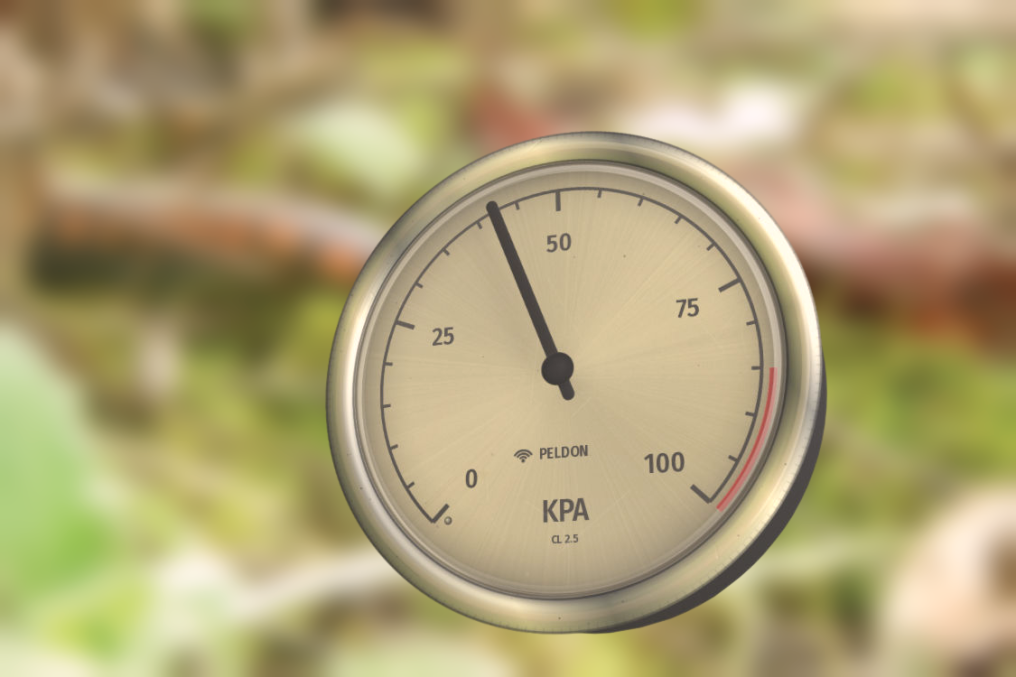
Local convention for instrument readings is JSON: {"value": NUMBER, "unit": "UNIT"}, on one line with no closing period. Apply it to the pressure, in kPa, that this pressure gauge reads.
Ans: {"value": 42.5, "unit": "kPa"}
